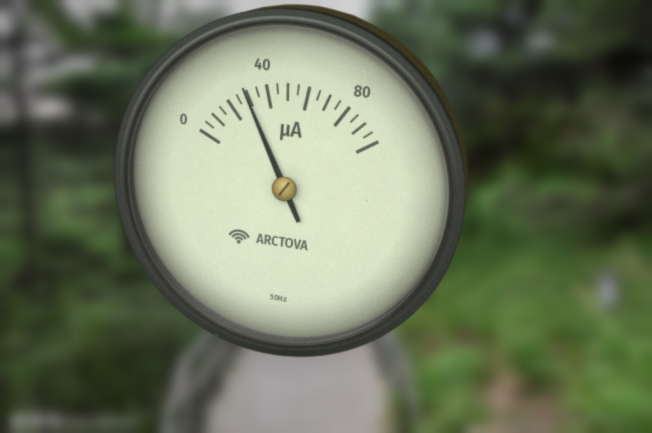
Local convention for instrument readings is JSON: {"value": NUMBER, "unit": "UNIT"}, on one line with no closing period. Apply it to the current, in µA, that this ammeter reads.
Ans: {"value": 30, "unit": "µA"}
